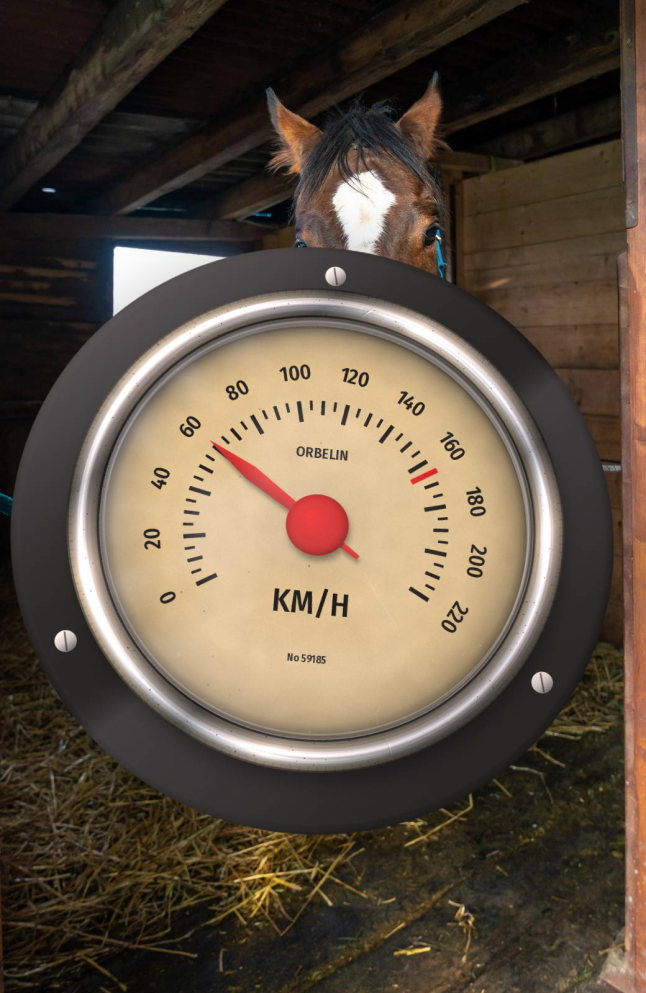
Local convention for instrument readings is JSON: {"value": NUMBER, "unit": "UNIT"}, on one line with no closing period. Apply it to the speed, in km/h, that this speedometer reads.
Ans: {"value": 60, "unit": "km/h"}
